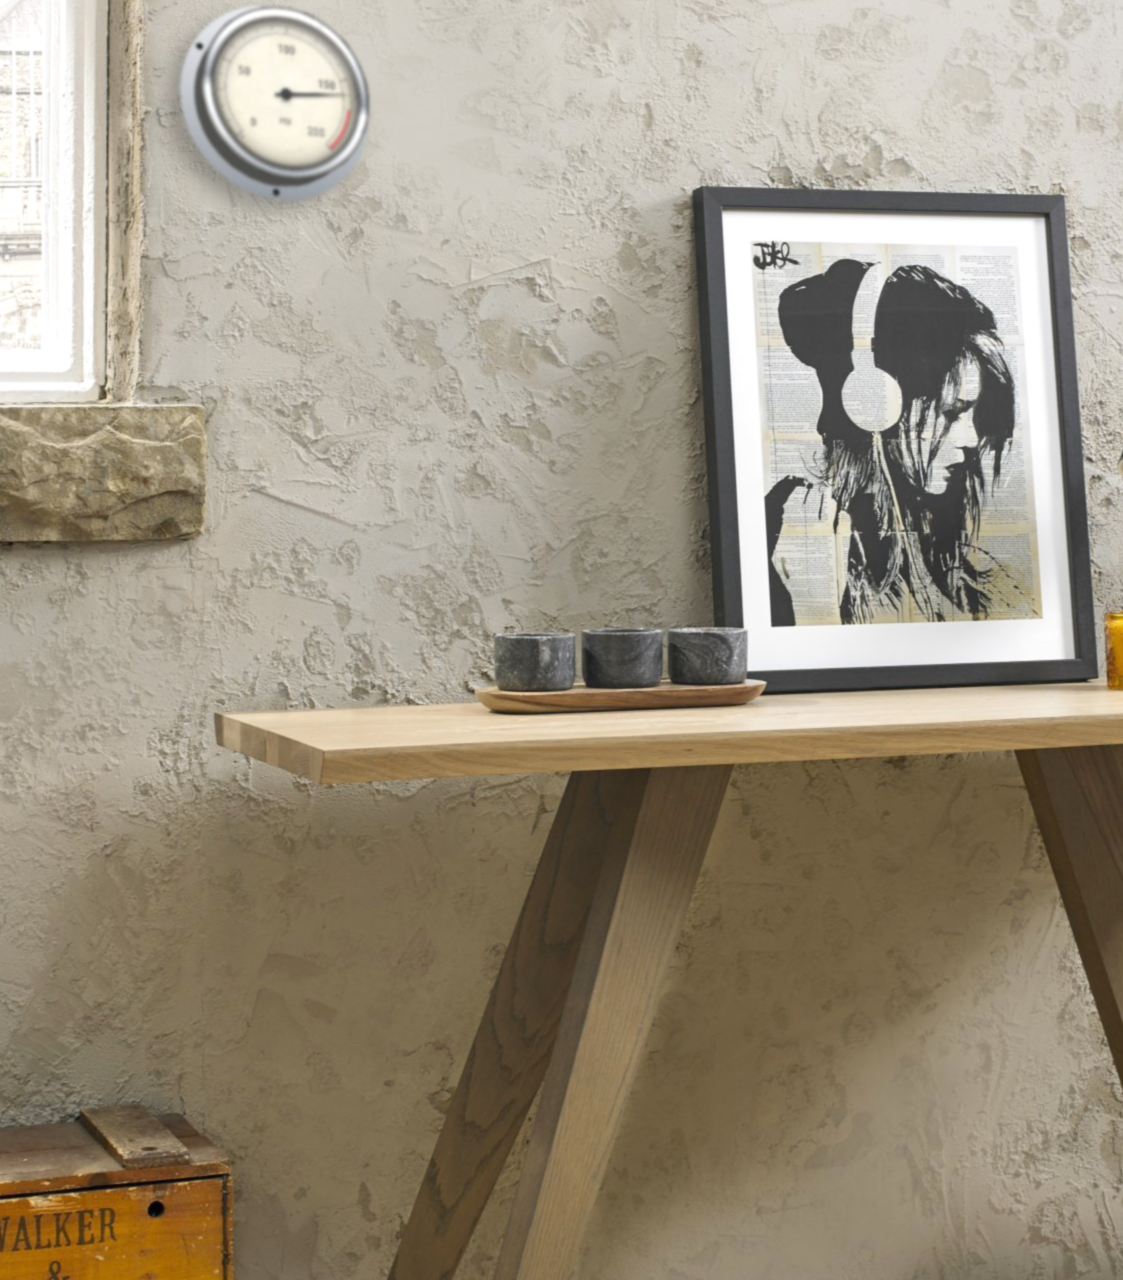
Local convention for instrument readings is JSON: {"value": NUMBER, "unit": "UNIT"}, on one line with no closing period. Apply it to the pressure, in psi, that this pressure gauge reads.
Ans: {"value": 160, "unit": "psi"}
